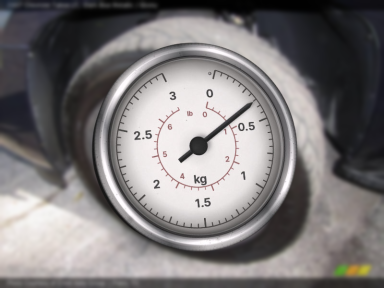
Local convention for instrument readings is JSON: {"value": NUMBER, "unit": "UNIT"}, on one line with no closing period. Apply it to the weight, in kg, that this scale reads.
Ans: {"value": 0.35, "unit": "kg"}
